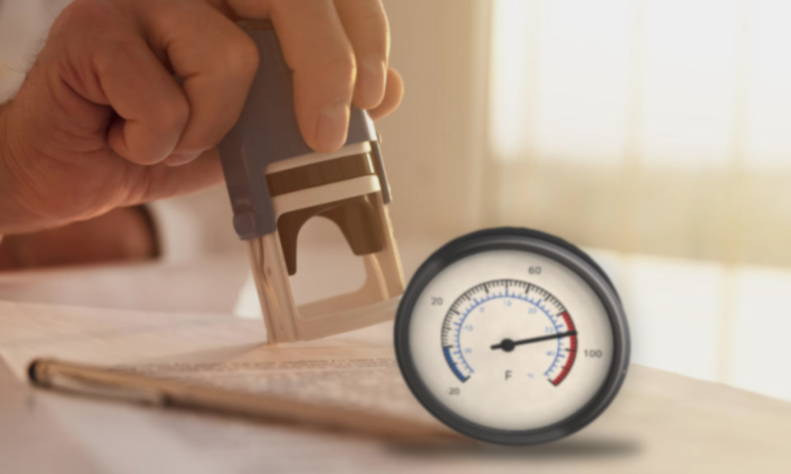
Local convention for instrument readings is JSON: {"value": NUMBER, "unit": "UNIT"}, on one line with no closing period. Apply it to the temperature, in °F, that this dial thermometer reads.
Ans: {"value": 90, "unit": "°F"}
